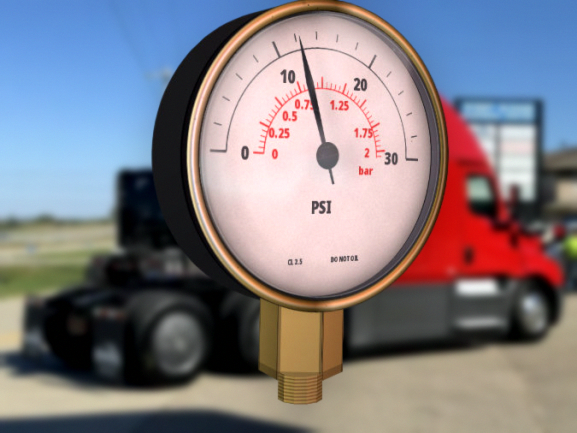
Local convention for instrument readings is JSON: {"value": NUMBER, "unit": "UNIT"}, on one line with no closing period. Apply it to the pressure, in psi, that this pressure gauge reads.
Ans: {"value": 12, "unit": "psi"}
